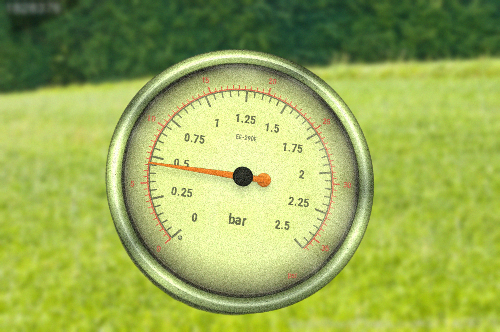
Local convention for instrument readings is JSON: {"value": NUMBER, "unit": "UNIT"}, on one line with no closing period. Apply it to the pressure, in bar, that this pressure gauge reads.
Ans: {"value": 0.45, "unit": "bar"}
